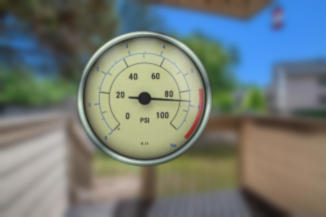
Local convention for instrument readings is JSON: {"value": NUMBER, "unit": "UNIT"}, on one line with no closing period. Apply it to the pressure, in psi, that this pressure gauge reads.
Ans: {"value": 85, "unit": "psi"}
